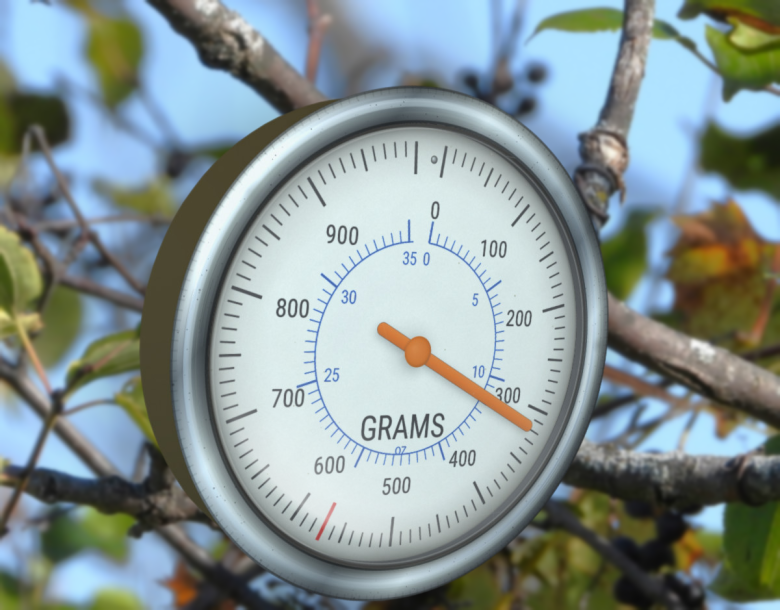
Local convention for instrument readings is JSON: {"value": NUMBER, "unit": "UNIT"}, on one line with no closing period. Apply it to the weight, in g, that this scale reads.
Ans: {"value": 320, "unit": "g"}
